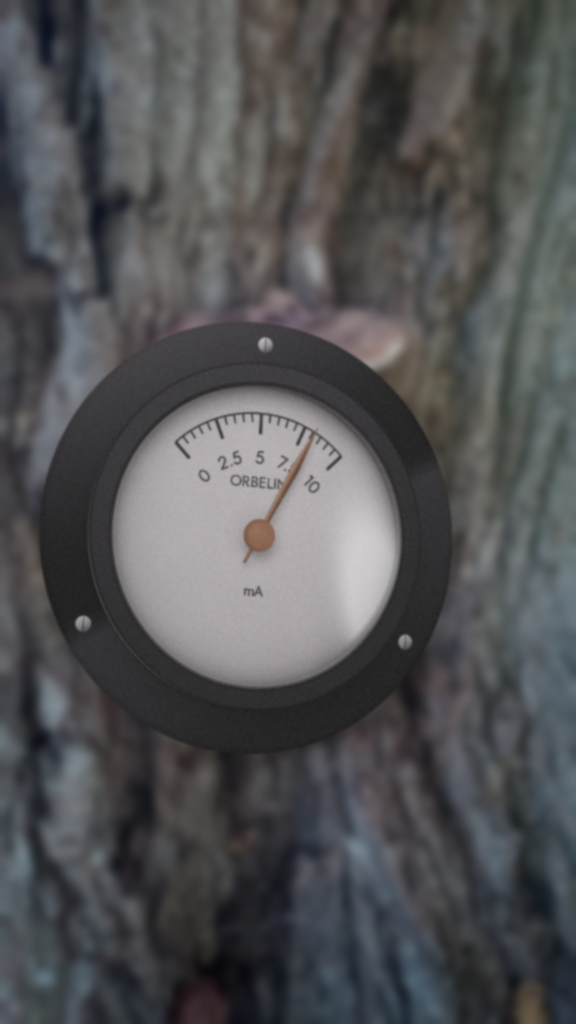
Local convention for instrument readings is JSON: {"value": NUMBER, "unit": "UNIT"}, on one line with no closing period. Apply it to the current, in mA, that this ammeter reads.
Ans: {"value": 8, "unit": "mA"}
